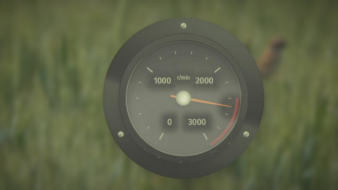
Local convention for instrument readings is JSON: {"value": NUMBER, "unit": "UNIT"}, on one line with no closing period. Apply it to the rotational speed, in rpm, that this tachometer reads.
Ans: {"value": 2500, "unit": "rpm"}
